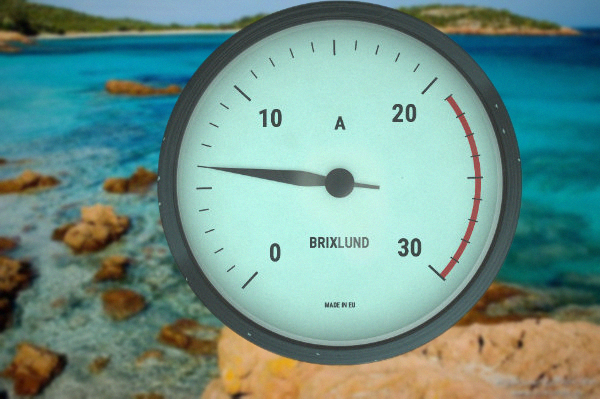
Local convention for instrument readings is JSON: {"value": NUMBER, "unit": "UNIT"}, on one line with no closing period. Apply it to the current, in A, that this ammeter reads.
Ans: {"value": 6, "unit": "A"}
